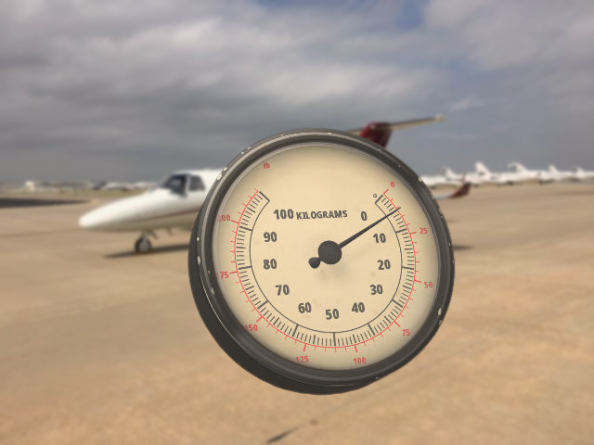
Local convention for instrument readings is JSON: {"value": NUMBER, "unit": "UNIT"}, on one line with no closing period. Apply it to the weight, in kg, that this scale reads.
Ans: {"value": 5, "unit": "kg"}
